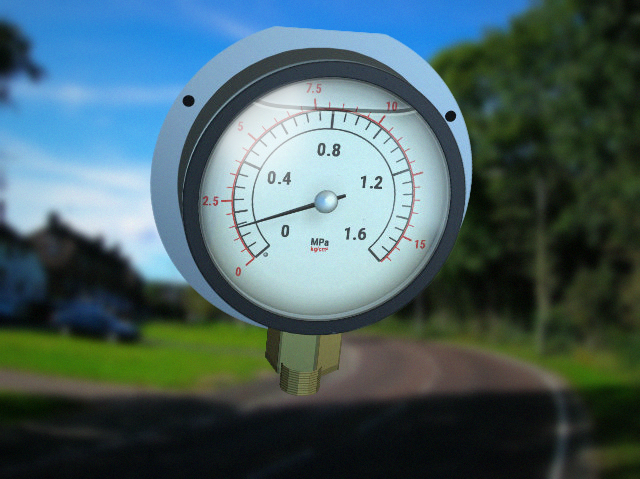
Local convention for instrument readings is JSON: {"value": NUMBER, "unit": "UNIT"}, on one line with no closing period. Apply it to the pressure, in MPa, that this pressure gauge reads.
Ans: {"value": 0.15, "unit": "MPa"}
